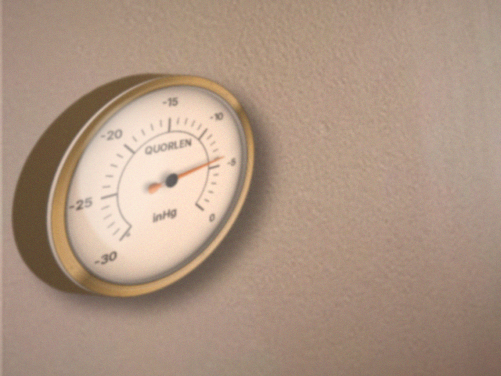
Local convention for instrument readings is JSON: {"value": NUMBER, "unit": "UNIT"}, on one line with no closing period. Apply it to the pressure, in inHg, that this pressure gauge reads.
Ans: {"value": -6, "unit": "inHg"}
